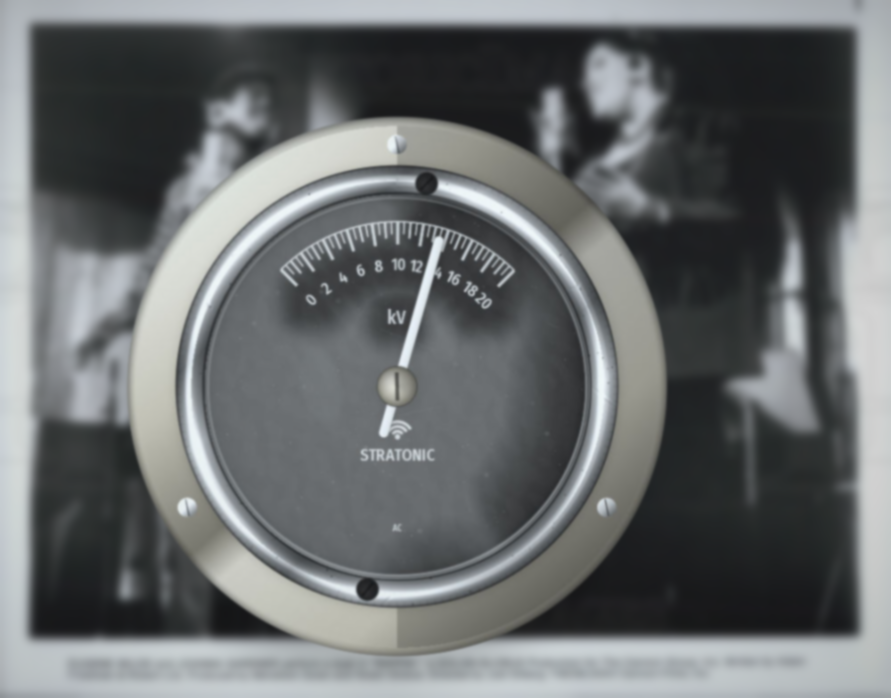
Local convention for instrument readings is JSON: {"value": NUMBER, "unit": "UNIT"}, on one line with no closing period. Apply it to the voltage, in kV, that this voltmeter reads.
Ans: {"value": 13.5, "unit": "kV"}
